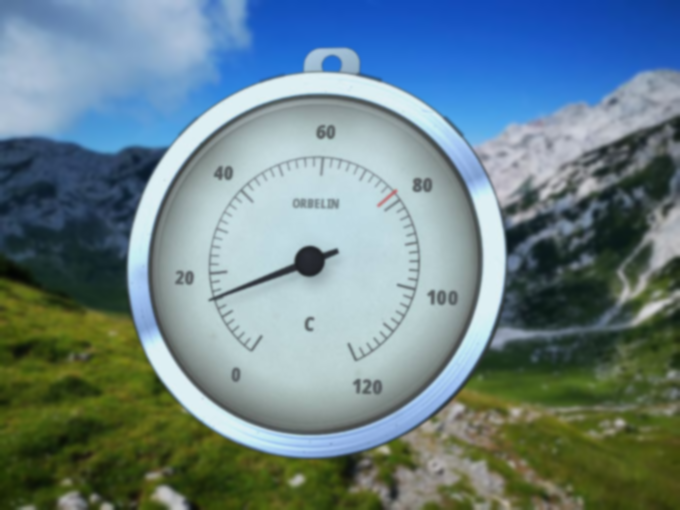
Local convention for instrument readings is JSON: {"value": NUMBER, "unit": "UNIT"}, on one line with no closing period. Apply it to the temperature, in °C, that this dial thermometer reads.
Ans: {"value": 14, "unit": "°C"}
